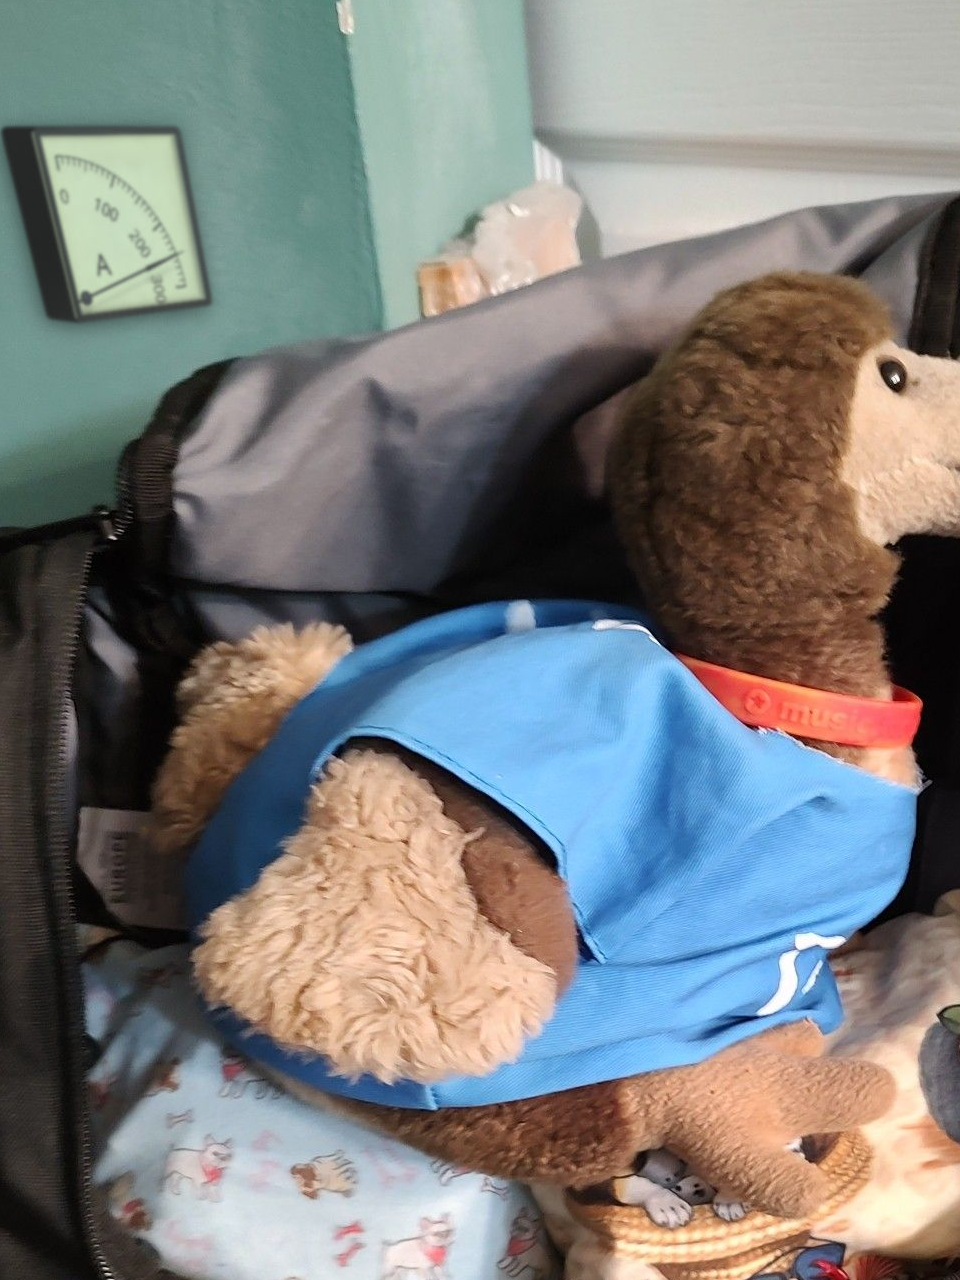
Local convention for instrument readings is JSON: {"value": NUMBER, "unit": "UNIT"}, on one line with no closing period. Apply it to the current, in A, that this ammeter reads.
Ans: {"value": 250, "unit": "A"}
